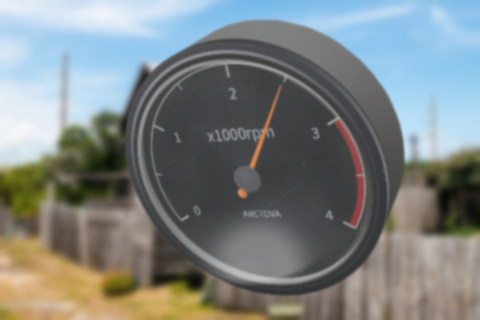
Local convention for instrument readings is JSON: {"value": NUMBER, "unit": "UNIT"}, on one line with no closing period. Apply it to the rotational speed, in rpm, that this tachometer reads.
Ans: {"value": 2500, "unit": "rpm"}
